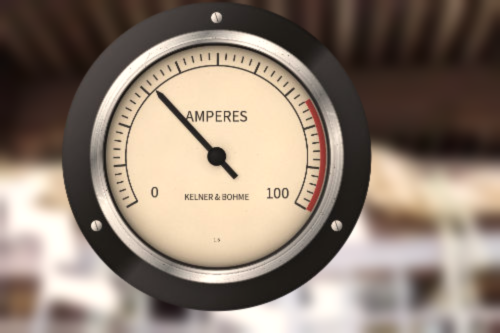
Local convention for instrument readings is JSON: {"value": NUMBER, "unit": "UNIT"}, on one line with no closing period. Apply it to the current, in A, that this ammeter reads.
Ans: {"value": 32, "unit": "A"}
